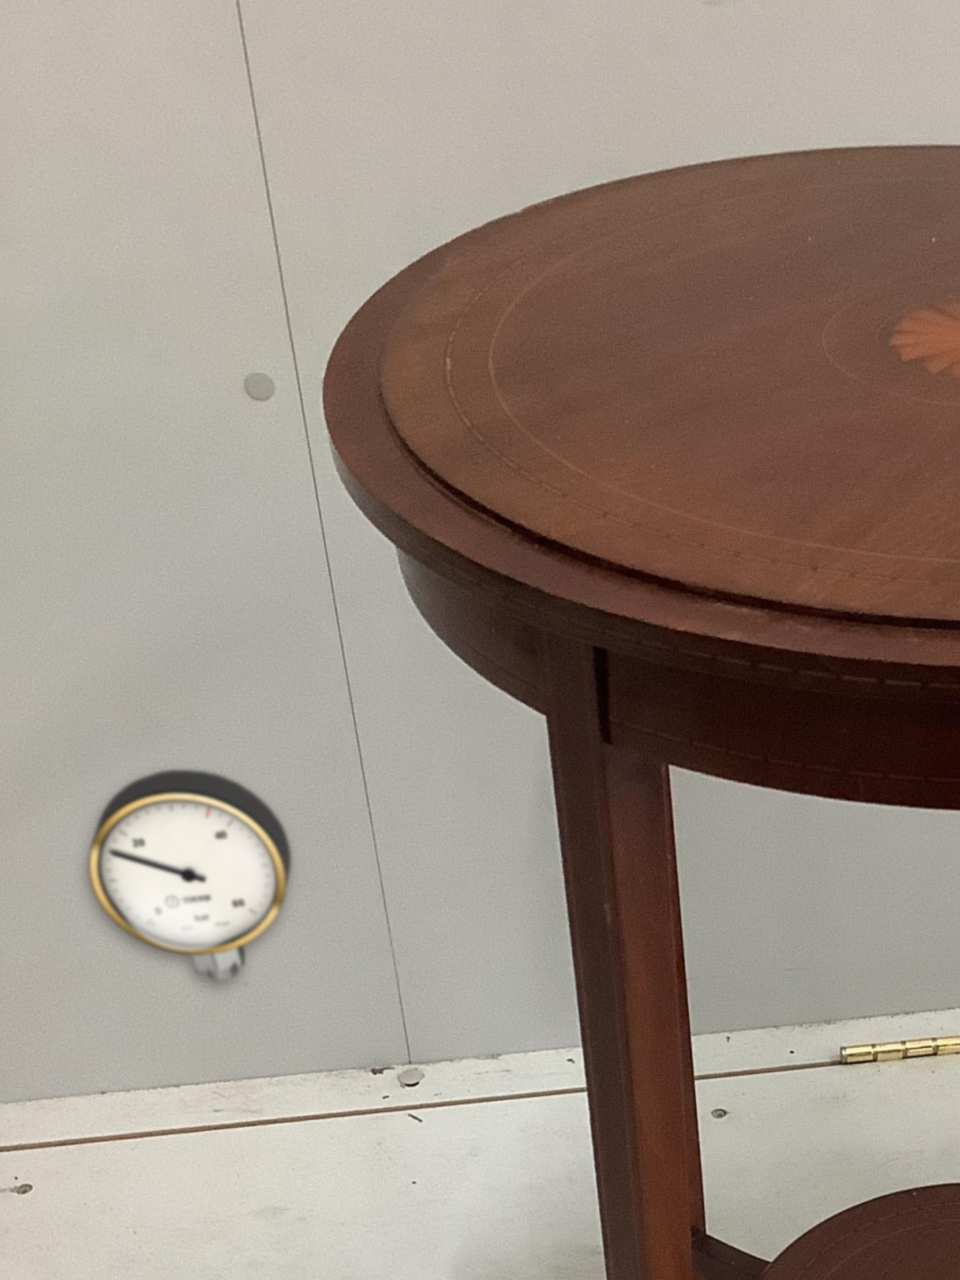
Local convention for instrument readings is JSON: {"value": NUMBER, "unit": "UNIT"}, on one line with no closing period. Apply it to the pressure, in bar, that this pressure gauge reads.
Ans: {"value": 16, "unit": "bar"}
